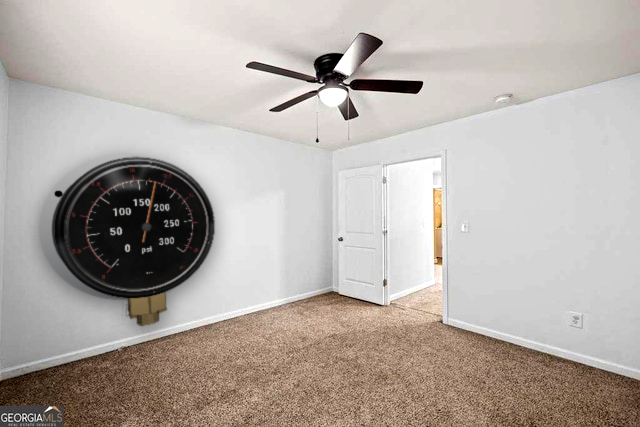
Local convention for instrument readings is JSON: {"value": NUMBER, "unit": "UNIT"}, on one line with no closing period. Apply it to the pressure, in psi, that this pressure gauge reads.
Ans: {"value": 170, "unit": "psi"}
